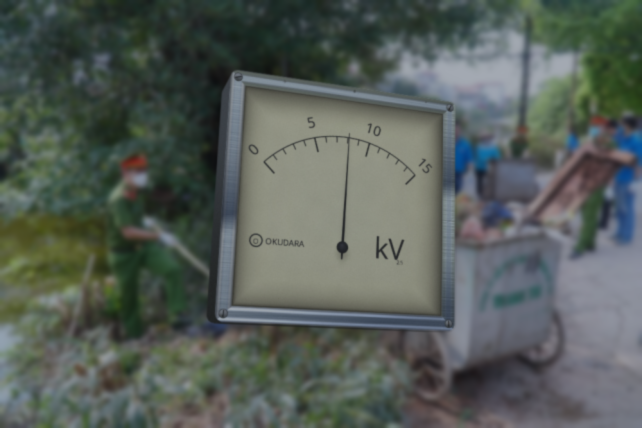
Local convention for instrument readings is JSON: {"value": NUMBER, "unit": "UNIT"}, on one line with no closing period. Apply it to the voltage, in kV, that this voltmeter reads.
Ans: {"value": 8, "unit": "kV"}
